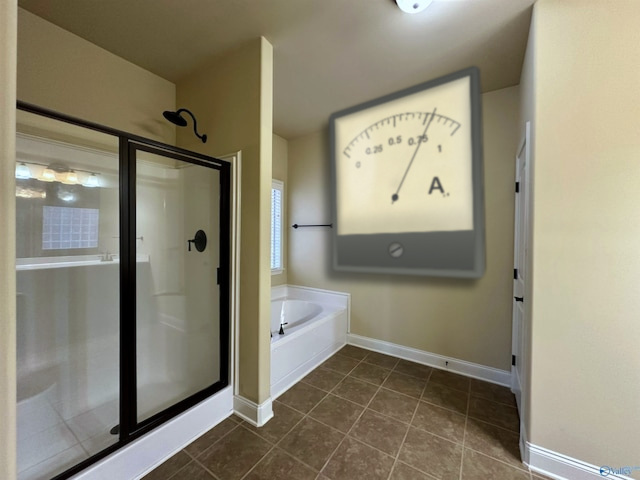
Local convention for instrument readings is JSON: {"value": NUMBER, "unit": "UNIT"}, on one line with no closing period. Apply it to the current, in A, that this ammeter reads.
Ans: {"value": 0.8, "unit": "A"}
